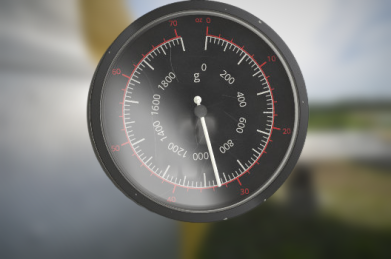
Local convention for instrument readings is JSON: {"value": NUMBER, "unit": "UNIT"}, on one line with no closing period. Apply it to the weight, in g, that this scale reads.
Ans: {"value": 940, "unit": "g"}
